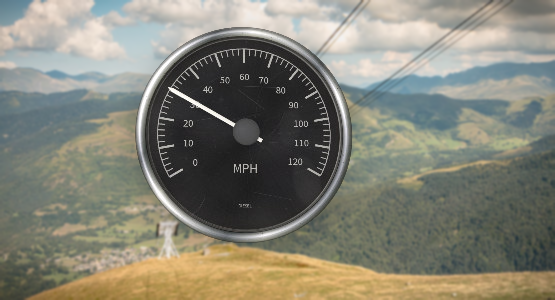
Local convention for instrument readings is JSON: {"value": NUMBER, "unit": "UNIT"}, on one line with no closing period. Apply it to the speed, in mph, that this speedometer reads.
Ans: {"value": 30, "unit": "mph"}
